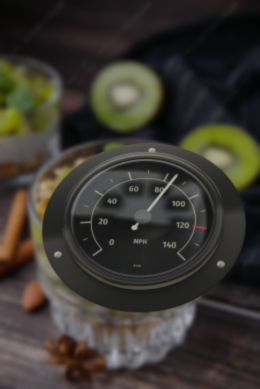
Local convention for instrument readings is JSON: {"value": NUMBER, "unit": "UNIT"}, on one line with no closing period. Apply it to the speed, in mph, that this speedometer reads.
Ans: {"value": 85, "unit": "mph"}
